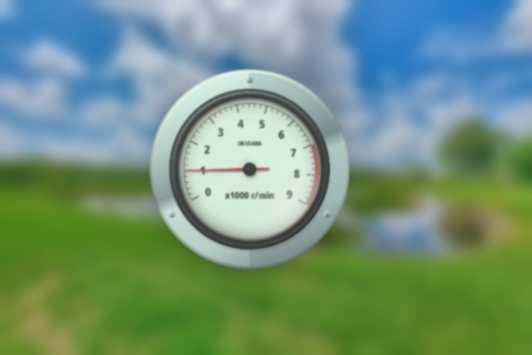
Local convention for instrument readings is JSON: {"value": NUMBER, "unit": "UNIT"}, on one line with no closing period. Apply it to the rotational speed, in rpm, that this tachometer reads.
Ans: {"value": 1000, "unit": "rpm"}
